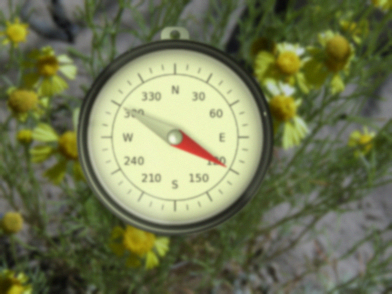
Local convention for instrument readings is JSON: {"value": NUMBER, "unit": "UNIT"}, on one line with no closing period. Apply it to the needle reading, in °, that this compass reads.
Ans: {"value": 120, "unit": "°"}
